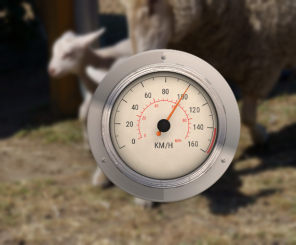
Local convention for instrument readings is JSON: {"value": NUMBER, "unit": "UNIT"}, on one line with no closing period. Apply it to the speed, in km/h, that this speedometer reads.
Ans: {"value": 100, "unit": "km/h"}
